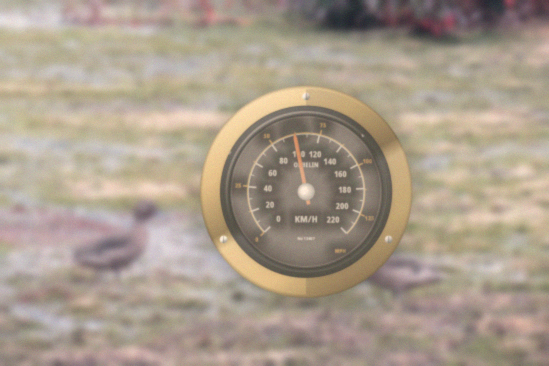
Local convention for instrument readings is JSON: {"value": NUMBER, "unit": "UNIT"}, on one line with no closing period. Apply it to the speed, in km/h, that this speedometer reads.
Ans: {"value": 100, "unit": "km/h"}
